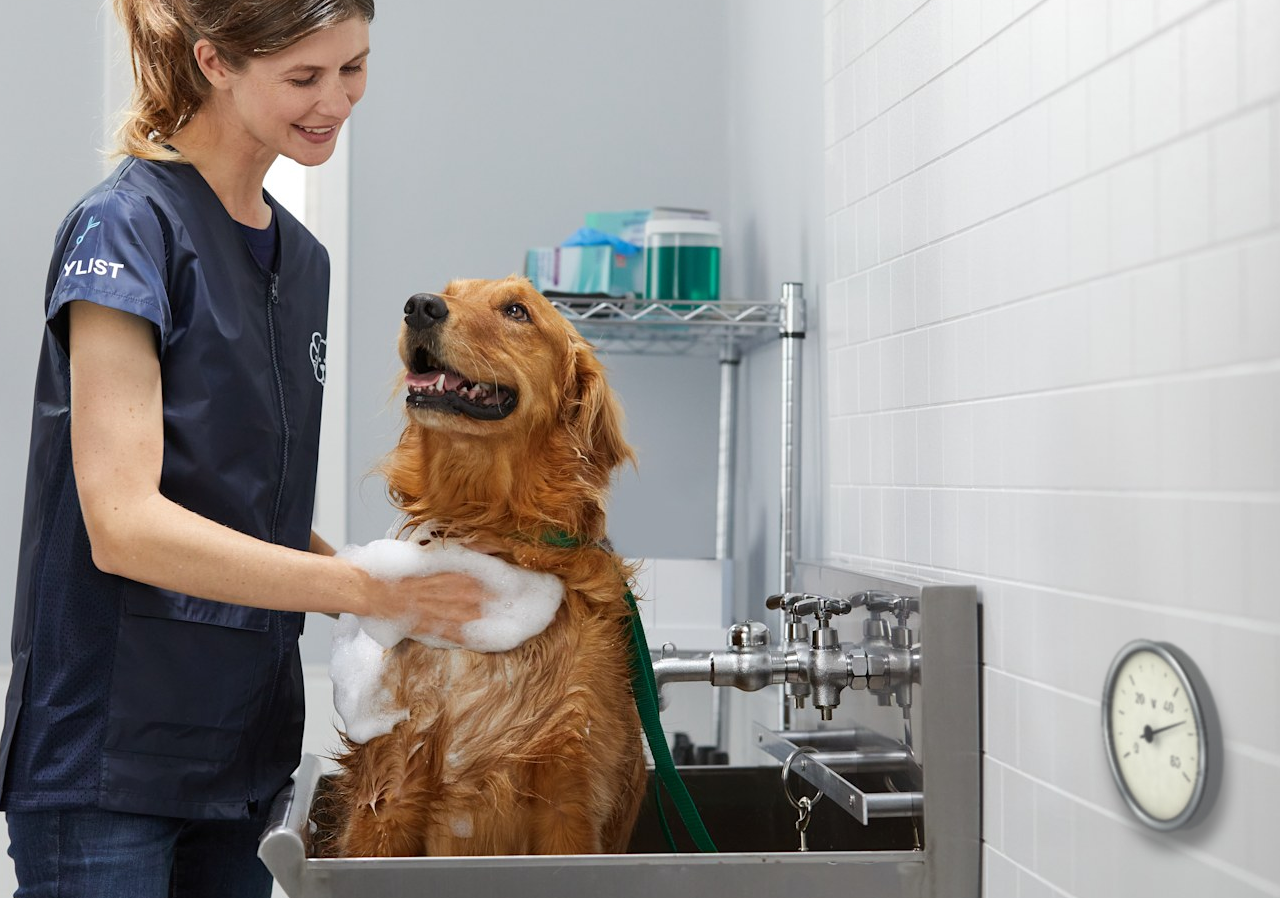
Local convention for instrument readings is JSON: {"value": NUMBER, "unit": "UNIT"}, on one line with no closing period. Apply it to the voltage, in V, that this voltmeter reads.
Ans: {"value": 47.5, "unit": "V"}
